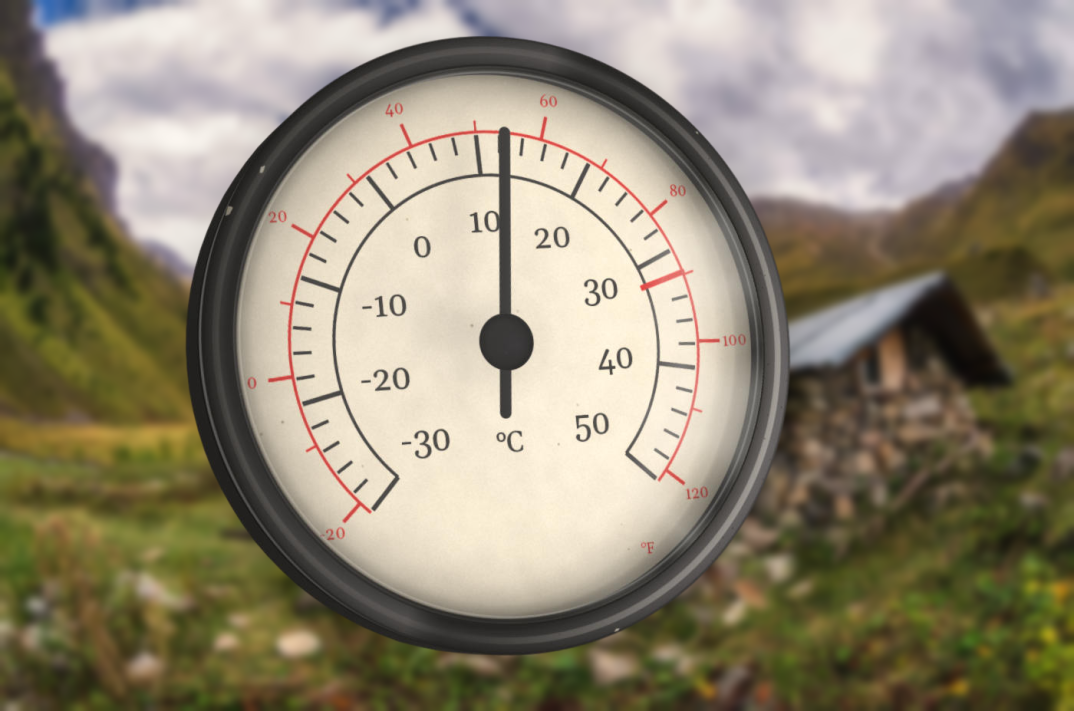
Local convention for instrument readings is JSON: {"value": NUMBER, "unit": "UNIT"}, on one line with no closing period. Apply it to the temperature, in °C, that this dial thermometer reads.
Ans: {"value": 12, "unit": "°C"}
